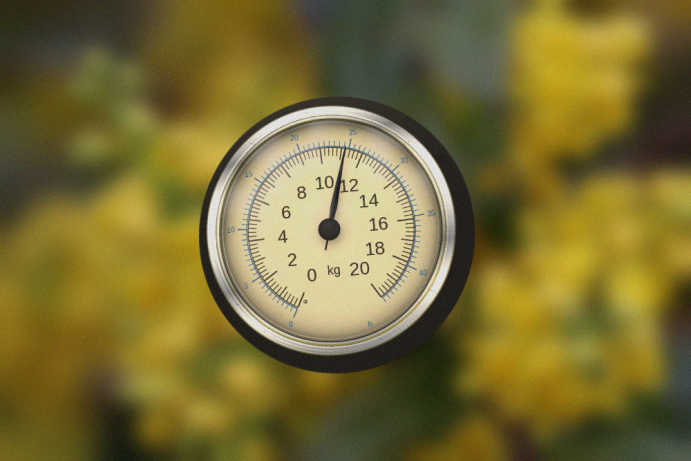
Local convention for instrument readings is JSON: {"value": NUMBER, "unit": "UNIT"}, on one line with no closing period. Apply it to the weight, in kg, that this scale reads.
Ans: {"value": 11.2, "unit": "kg"}
